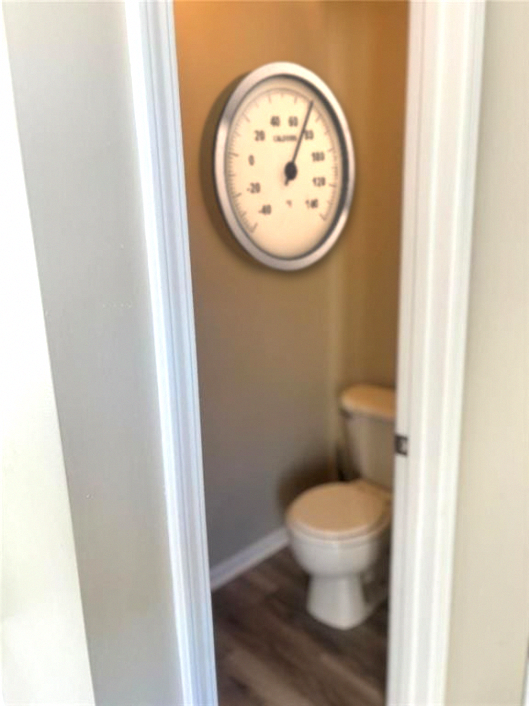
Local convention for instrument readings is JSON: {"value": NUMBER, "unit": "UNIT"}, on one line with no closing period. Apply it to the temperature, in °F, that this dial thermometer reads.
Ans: {"value": 70, "unit": "°F"}
